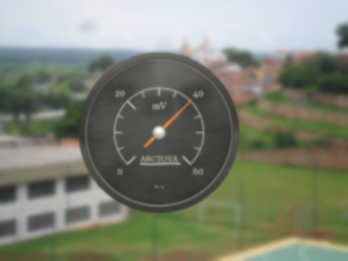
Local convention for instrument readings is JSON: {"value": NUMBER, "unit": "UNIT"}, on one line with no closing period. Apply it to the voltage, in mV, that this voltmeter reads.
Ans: {"value": 40, "unit": "mV"}
